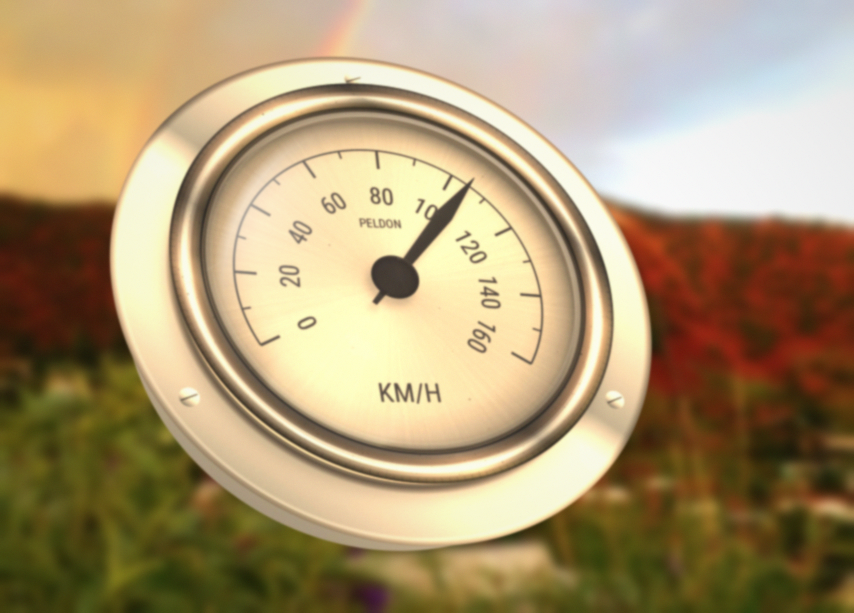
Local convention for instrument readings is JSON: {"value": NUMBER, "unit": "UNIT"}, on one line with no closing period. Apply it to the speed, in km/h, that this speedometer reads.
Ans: {"value": 105, "unit": "km/h"}
